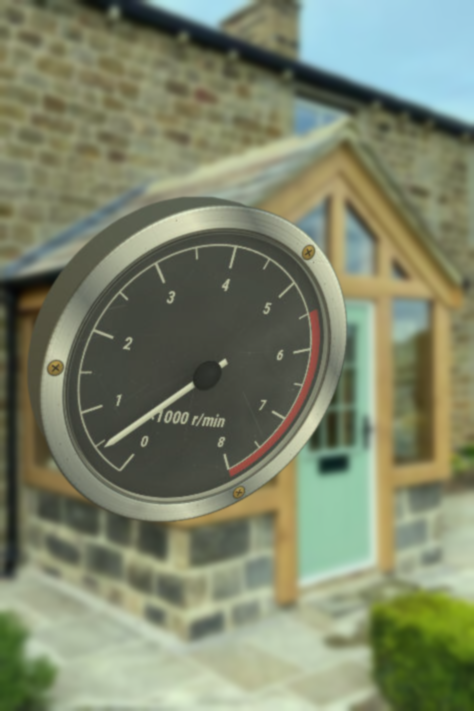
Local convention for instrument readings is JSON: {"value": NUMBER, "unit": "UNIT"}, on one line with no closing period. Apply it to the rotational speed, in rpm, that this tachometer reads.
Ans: {"value": 500, "unit": "rpm"}
